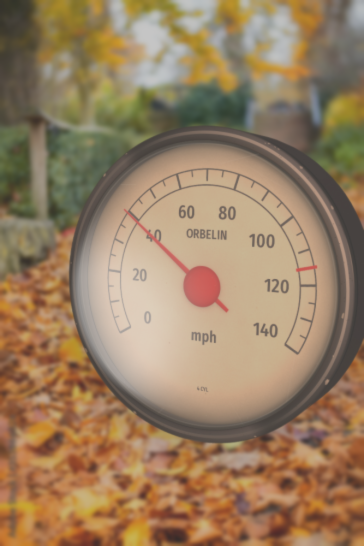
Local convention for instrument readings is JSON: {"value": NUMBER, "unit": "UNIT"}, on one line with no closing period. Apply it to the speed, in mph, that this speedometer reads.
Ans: {"value": 40, "unit": "mph"}
